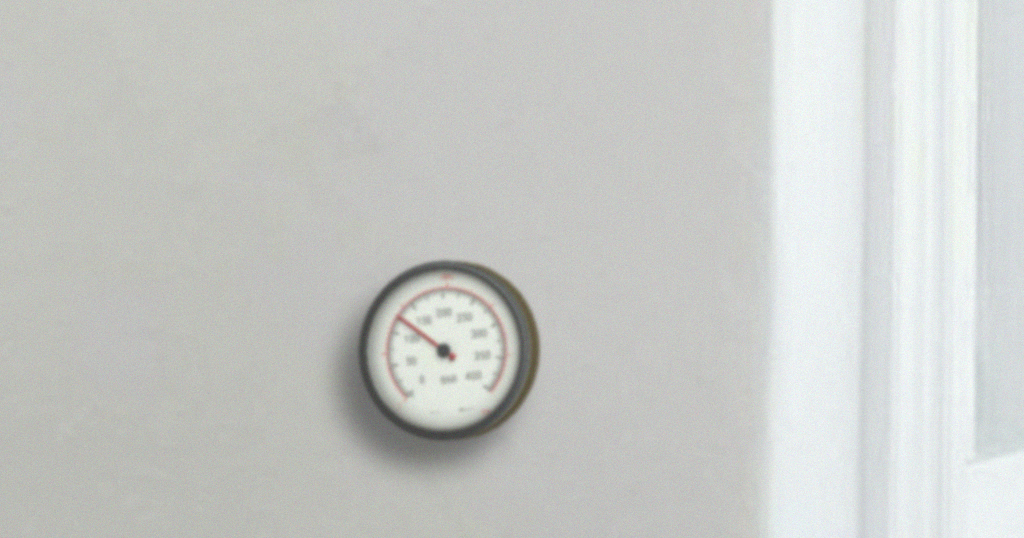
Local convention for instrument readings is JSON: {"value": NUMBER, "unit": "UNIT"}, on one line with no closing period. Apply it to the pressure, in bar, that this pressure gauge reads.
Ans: {"value": 125, "unit": "bar"}
